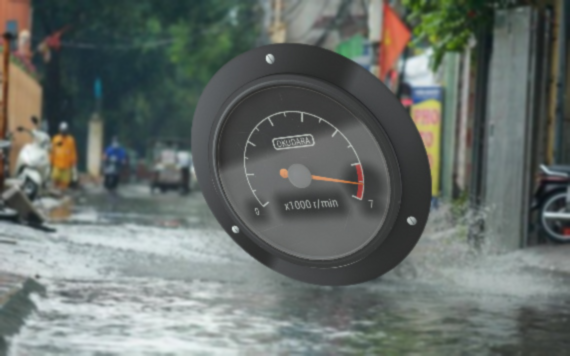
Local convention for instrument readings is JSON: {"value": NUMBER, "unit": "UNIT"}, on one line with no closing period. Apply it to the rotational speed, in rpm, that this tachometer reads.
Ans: {"value": 6500, "unit": "rpm"}
